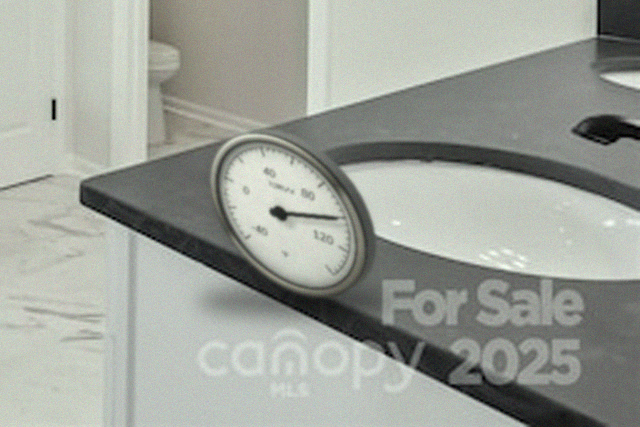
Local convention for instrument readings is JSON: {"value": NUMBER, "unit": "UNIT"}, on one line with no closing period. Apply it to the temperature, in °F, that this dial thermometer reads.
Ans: {"value": 100, "unit": "°F"}
